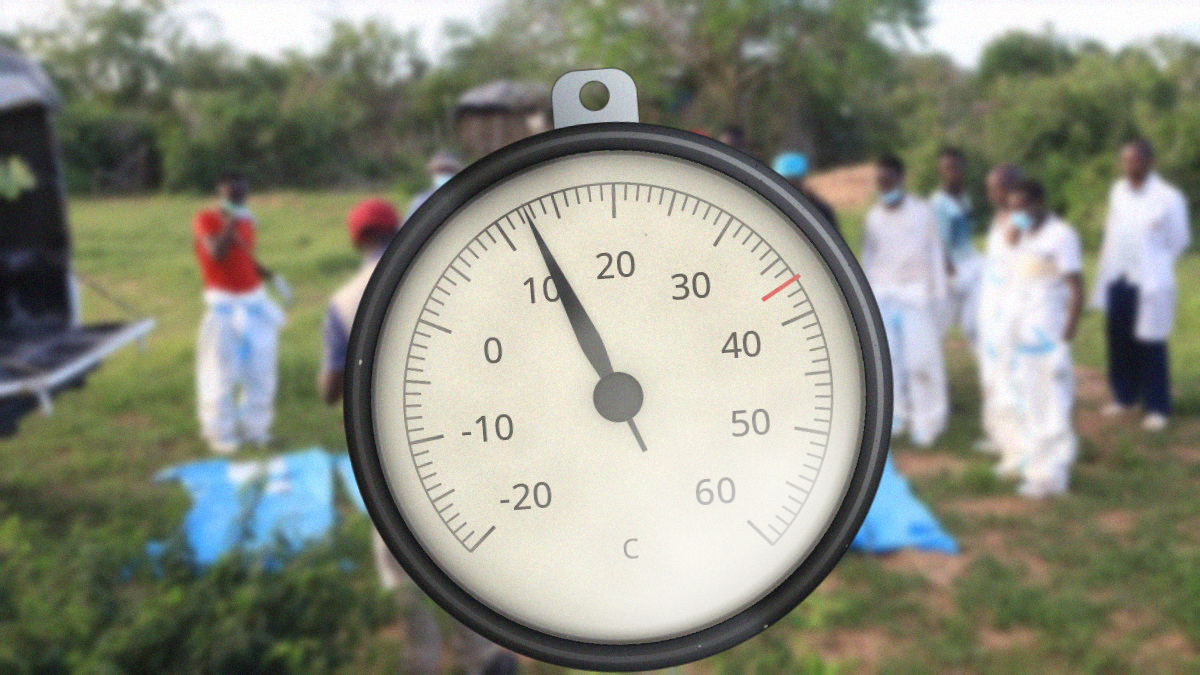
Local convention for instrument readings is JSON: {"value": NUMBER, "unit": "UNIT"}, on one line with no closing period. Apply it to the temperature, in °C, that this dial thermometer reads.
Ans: {"value": 12.5, "unit": "°C"}
